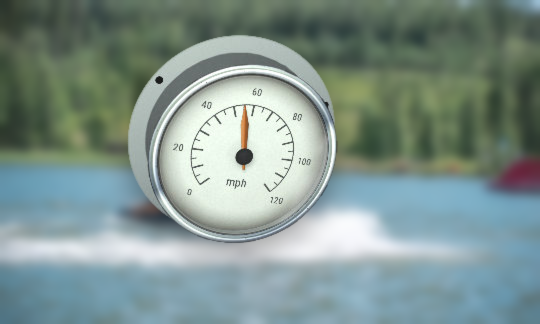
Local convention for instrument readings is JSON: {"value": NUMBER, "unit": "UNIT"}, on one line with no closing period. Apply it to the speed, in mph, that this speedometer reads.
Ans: {"value": 55, "unit": "mph"}
